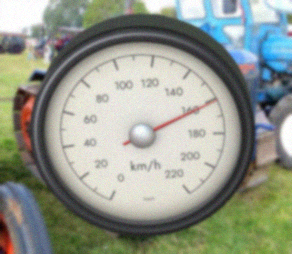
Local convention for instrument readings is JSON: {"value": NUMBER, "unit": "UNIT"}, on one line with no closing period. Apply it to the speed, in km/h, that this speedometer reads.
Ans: {"value": 160, "unit": "km/h"}
